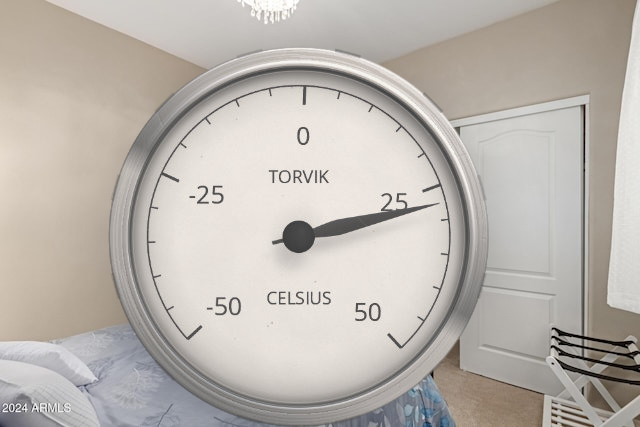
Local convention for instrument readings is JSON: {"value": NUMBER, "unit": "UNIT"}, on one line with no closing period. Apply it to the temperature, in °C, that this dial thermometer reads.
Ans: {"value": 27.5, "unit": "°C"}
